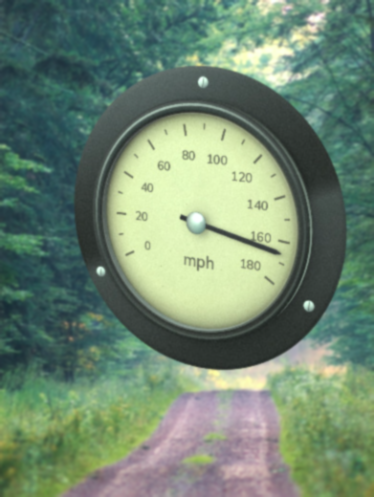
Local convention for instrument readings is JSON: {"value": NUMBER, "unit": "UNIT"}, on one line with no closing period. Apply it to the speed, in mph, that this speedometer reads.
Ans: {"value": 165, "unit": "mph"}
